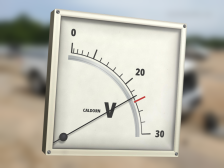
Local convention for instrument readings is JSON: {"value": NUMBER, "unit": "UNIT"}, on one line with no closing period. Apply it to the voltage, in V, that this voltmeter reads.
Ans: {"value": 23, "unit": "V"}
